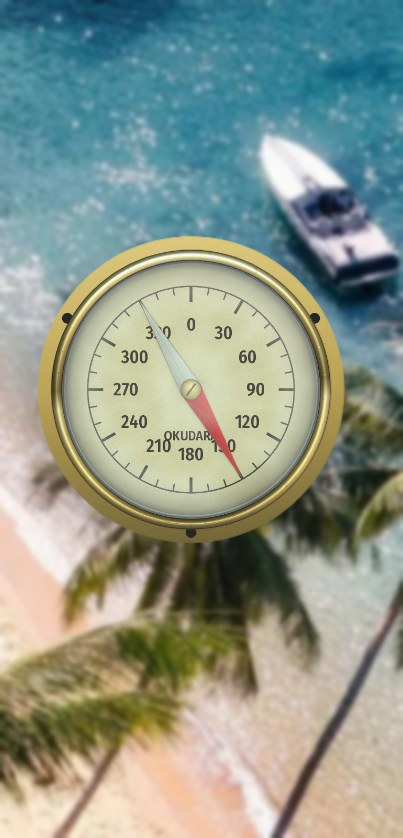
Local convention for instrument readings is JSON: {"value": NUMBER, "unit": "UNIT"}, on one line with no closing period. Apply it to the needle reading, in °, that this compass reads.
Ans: {"value": 150, "unit": "°"}
